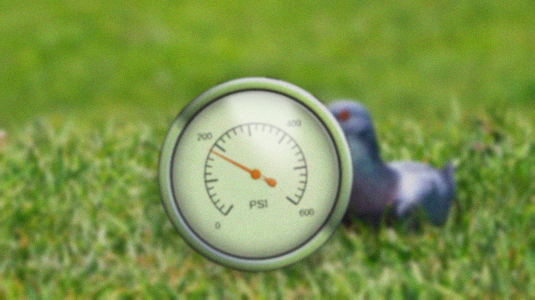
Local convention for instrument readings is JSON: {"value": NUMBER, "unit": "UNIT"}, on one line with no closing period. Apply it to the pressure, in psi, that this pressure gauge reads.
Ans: {"value": 180, "unit": "psi"}
